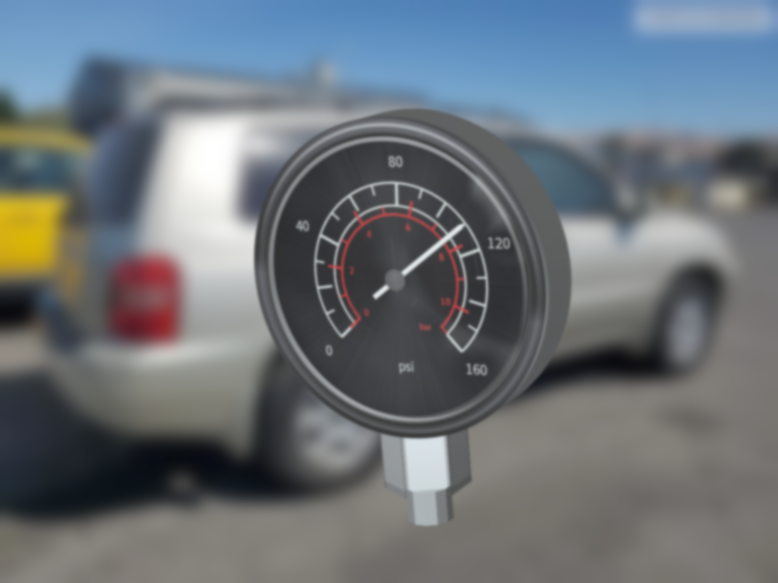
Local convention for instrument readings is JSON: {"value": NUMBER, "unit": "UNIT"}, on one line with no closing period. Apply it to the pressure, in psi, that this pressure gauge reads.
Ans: {"value": 110, "unit": "psi"}
